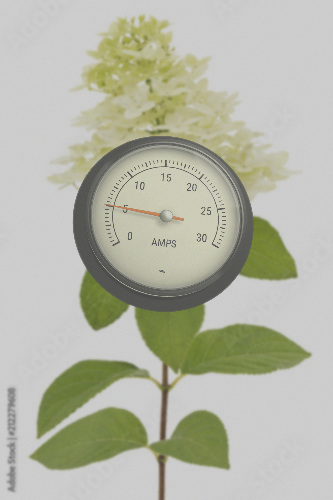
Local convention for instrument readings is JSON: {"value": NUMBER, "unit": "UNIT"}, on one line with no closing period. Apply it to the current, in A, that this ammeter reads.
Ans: {"value": 5, "unit": "A"}
